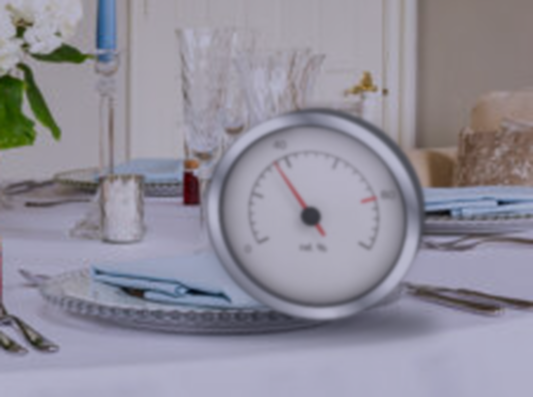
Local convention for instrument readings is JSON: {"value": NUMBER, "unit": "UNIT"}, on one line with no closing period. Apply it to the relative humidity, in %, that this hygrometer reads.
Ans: {"value": 36, "unit": "%"}
